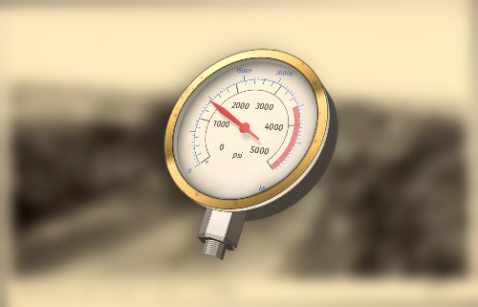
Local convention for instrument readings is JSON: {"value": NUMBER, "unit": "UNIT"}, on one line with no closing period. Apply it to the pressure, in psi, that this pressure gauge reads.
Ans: {"value": 1400, "unit": "psi"}
